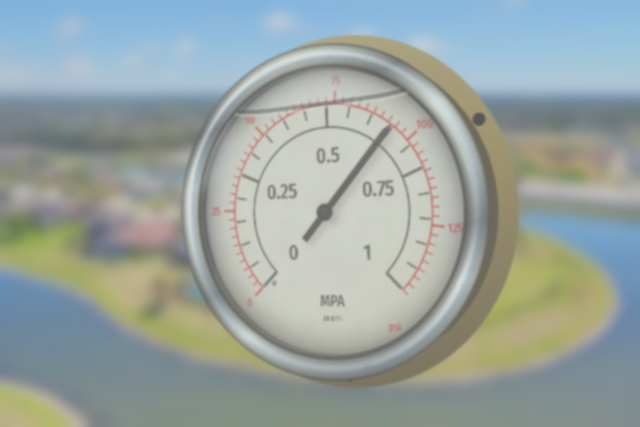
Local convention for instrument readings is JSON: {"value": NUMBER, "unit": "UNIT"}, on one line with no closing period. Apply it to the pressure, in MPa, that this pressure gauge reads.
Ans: {"value": 0.65, "unit": "MPa"}
